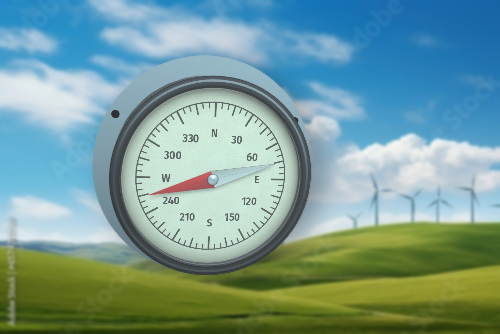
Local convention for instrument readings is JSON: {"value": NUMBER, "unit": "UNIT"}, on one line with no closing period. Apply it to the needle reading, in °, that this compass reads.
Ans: {"value": 255, "unit": "°"}
